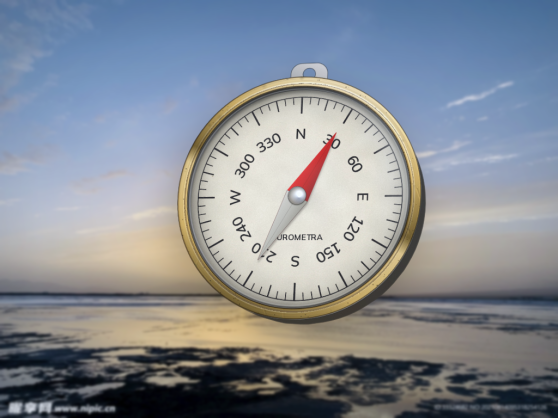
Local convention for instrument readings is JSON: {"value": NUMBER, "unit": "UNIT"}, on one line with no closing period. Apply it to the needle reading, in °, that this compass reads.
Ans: {"value": 30, "unit": "°"}
